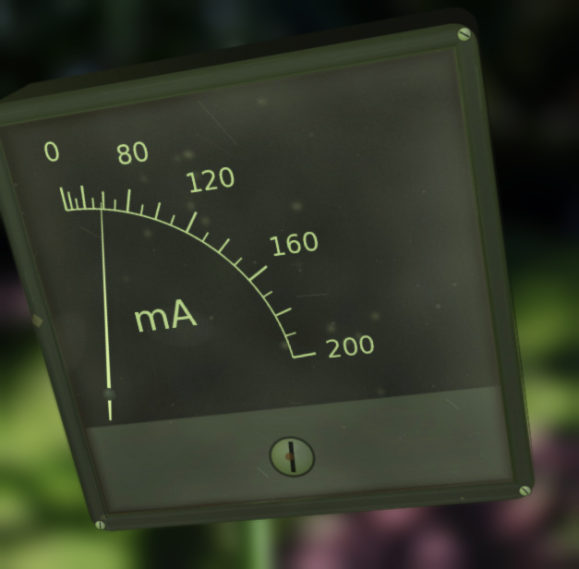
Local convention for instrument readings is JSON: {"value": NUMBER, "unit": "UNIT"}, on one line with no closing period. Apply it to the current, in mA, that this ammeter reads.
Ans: {"value": 60, "unit": "mA"}
